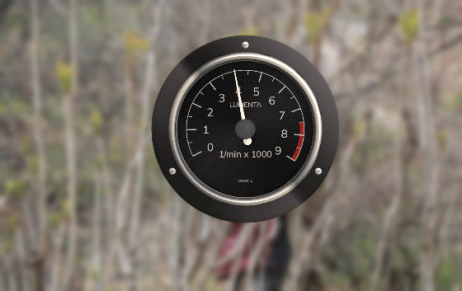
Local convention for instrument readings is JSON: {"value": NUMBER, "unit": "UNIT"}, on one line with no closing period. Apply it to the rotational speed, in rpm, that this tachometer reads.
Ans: {"value": 4000, "unit": "rpm"}
